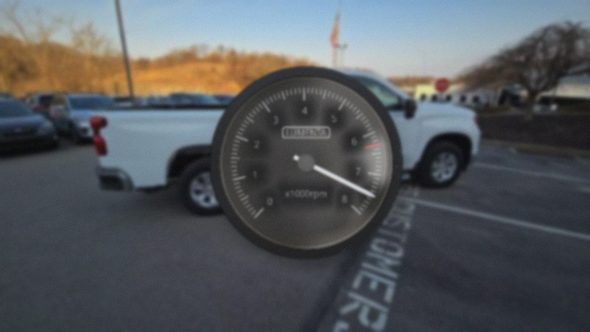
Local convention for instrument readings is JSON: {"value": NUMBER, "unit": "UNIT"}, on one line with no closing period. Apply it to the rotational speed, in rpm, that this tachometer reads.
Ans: {"value": 7500, "unit": "rpm"}
